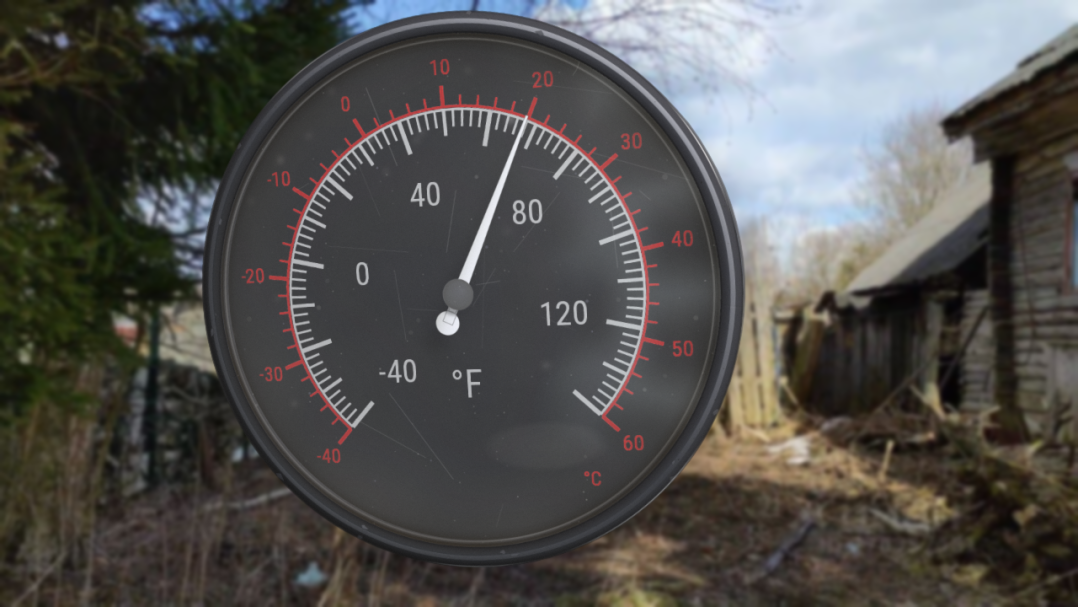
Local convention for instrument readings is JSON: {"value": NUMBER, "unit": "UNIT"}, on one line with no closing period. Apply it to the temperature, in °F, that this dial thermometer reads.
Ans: {"value": 68, "unit": "°F"}
